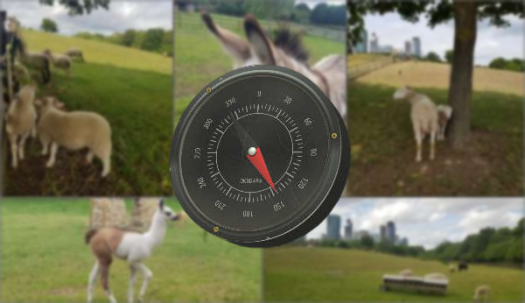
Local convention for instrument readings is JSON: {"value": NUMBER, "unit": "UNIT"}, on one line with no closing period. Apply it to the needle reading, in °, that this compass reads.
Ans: {"value": 145, "unit": "°"}
